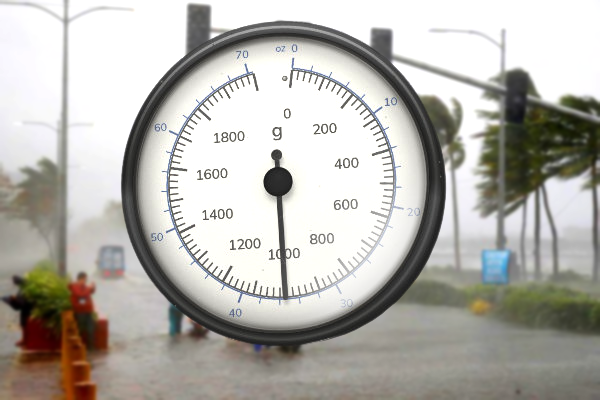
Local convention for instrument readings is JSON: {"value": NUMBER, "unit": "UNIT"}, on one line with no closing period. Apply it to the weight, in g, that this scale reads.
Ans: {"value": 1000, "unit": "g"}
